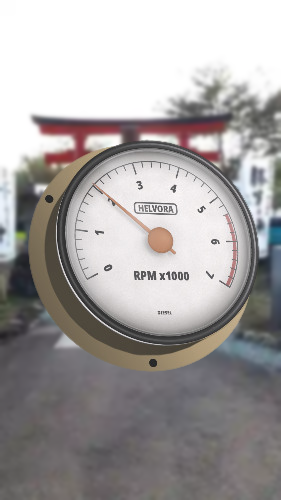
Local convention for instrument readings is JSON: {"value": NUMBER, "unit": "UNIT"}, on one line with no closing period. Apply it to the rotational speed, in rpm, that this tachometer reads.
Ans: {"value": 2000, "unit": "rpm"}
